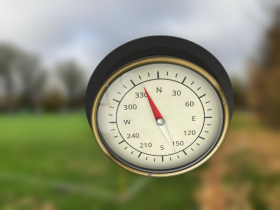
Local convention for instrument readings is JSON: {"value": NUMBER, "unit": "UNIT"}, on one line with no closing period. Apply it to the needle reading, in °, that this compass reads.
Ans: {"value": 340, "unit": "°"}
